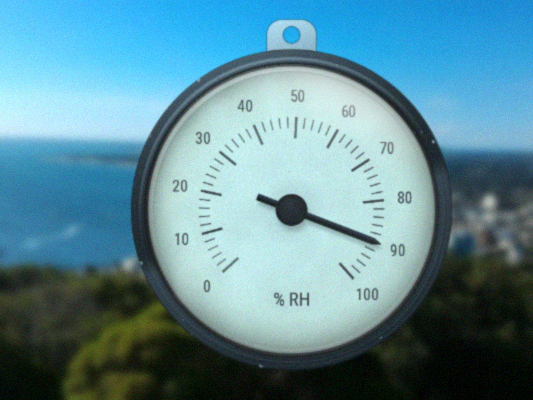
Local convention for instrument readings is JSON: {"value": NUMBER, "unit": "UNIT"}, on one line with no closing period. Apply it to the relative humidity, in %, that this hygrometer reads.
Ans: {"value": 90, "unit": "%"}
